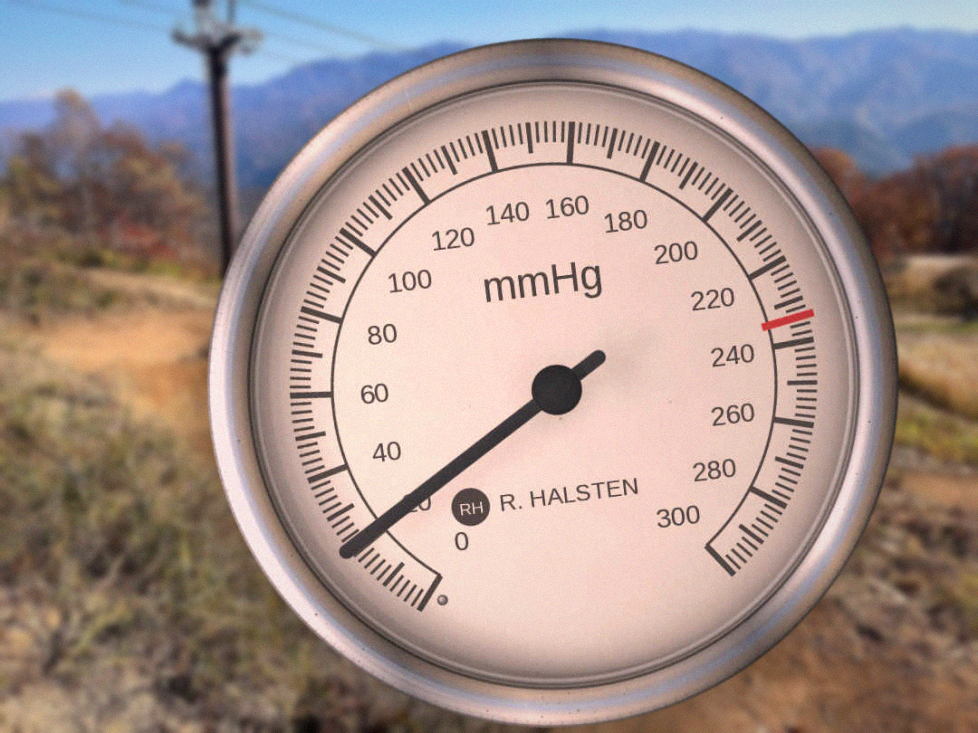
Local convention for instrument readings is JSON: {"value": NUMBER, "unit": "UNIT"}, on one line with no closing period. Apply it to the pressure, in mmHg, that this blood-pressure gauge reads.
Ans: {"value": 22, "unit": "mmHg"}
